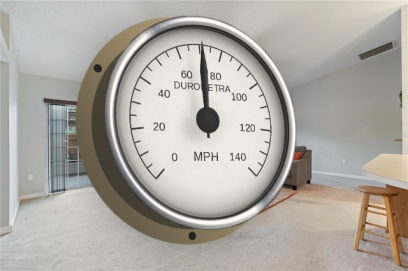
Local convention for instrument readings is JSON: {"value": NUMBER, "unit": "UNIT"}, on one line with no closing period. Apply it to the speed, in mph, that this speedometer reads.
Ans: {"value": 70, "unit": "mph"}
